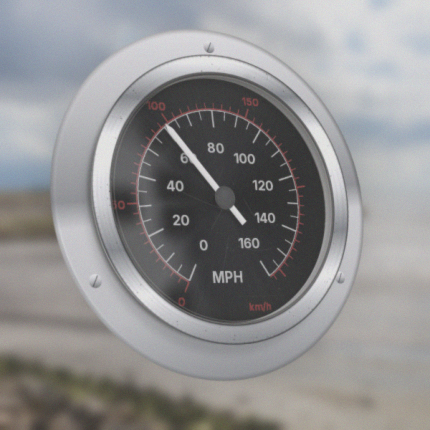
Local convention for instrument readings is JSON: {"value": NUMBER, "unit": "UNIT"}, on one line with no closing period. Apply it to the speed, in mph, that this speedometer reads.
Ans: {"value": 60, "unit": "mph"}
